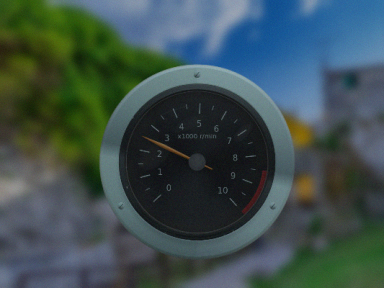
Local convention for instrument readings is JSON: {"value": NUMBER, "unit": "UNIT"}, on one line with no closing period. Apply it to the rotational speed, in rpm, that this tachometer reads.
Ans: {"value": 2500, "unit": "rpm"}
